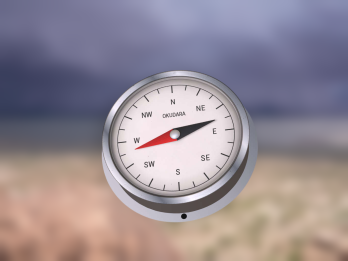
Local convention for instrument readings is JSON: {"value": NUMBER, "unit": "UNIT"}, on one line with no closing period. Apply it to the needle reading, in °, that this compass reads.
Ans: {"value": 255, "unit": "°"}
